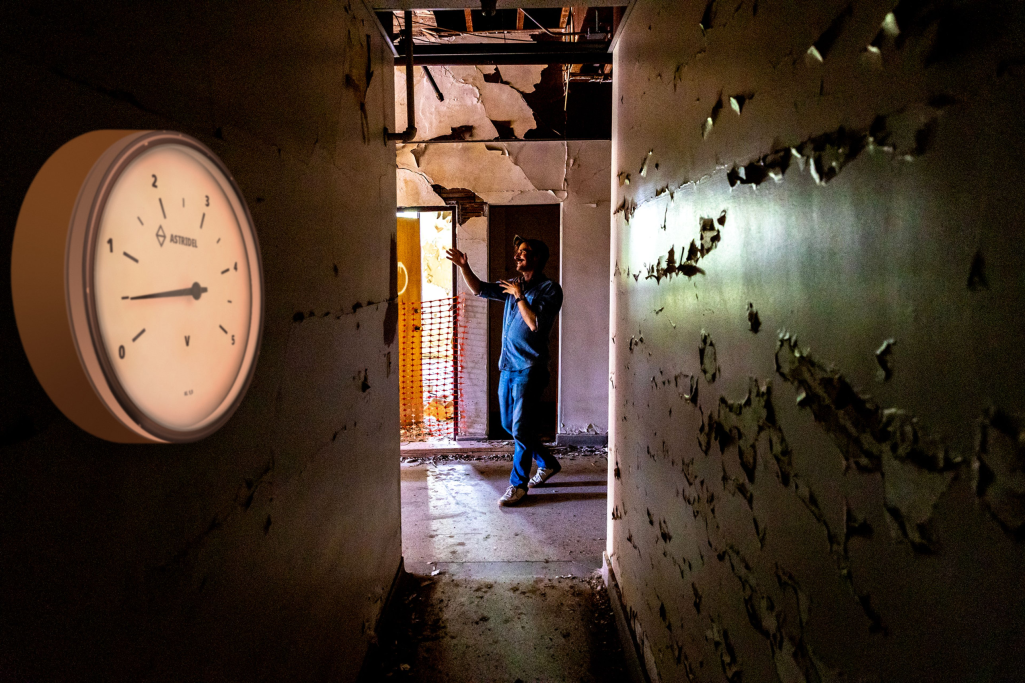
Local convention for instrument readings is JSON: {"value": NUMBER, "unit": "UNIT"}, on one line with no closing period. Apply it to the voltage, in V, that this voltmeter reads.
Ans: {"value": 0.5, "unit": "V"}
